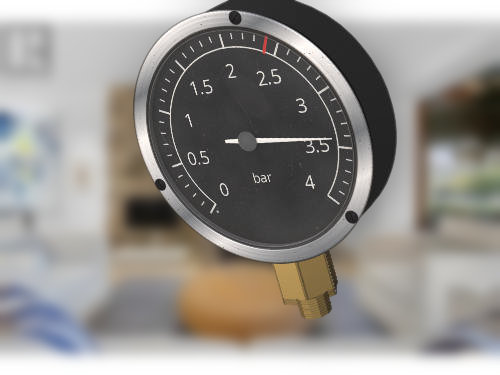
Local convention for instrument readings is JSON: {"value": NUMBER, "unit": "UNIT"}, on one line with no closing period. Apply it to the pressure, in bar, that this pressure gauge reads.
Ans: {"value": 3.4, "unit": "bar"}
